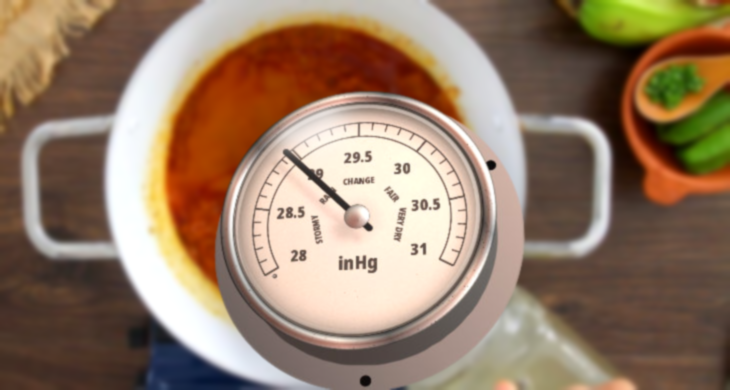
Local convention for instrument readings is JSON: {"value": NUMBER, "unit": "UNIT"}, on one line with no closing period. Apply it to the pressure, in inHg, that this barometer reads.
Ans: {"value": 28.95, "unit": "inHg"}
